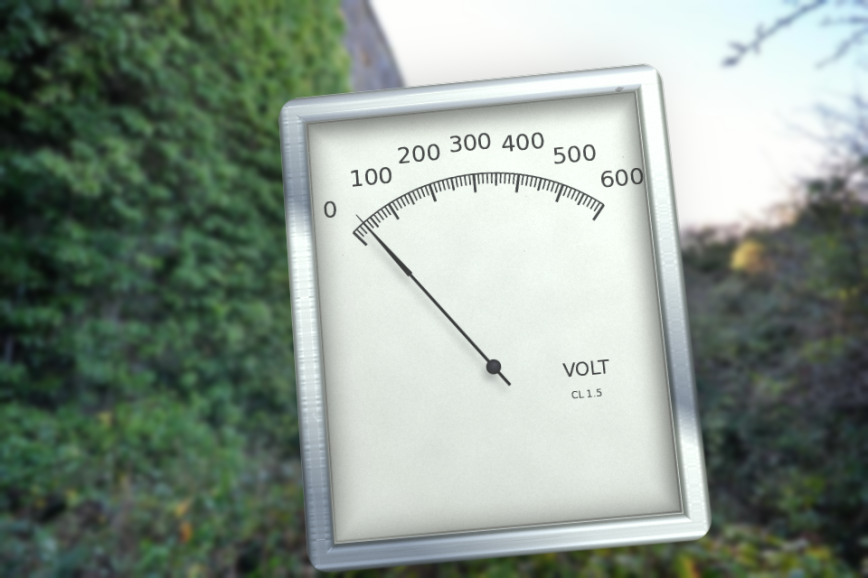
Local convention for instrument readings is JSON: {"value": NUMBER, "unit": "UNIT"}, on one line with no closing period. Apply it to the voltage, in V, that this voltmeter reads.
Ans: {"value": 30, "unit": "V"}
